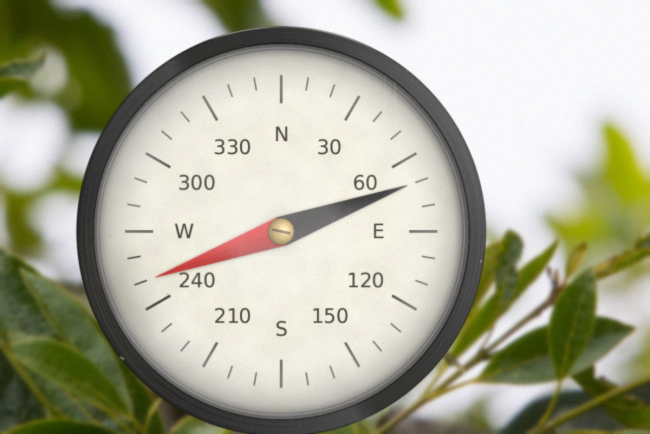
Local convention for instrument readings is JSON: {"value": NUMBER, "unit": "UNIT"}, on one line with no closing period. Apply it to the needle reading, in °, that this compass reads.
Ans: {"value": 250, "unit": "°"}
